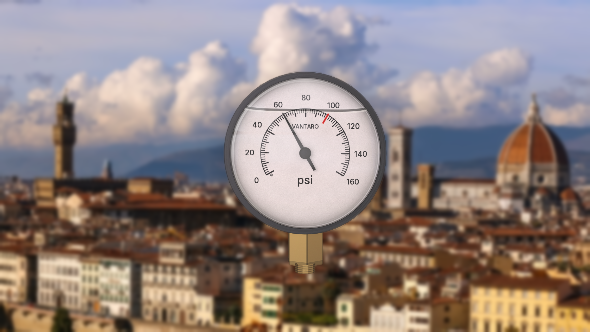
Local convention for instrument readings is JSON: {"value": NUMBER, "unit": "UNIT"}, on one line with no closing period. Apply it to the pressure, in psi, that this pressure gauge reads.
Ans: {"value": 60, "unit": "psi"}
